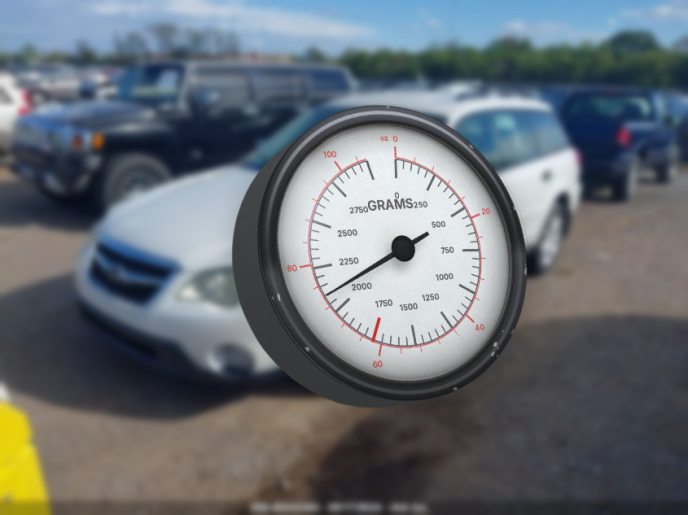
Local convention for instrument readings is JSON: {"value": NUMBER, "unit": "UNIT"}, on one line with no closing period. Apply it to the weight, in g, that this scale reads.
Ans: {"value": 2100, "unit": "g"}
